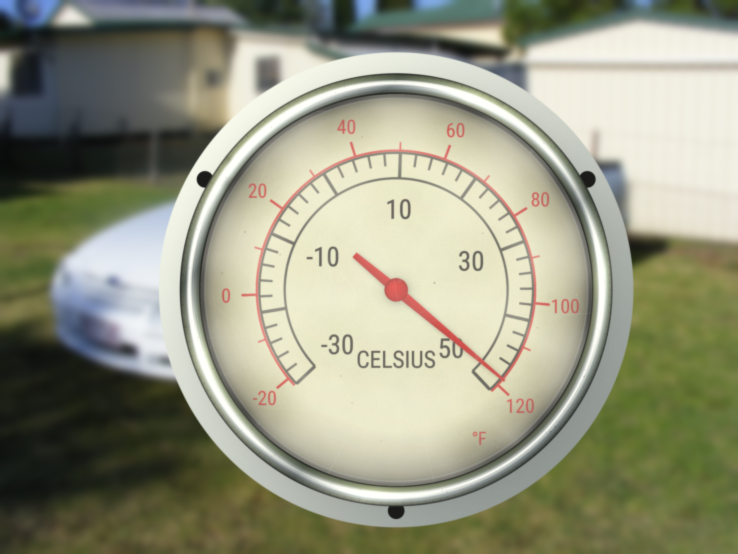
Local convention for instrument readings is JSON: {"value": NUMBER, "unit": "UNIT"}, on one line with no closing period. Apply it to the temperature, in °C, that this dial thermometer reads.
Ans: {"value": 48, "unit": "°C"}
